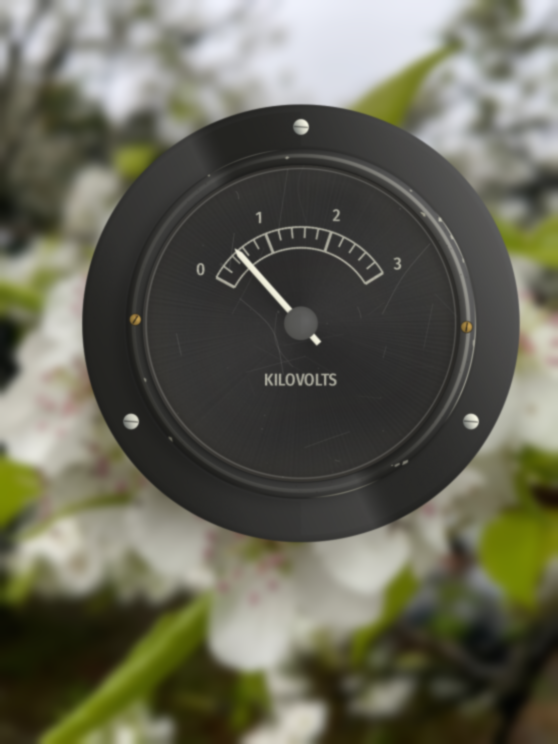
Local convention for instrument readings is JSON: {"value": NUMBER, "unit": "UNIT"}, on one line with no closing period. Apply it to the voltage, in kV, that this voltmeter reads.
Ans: {"value": 0.5, "unit": "kV"}
